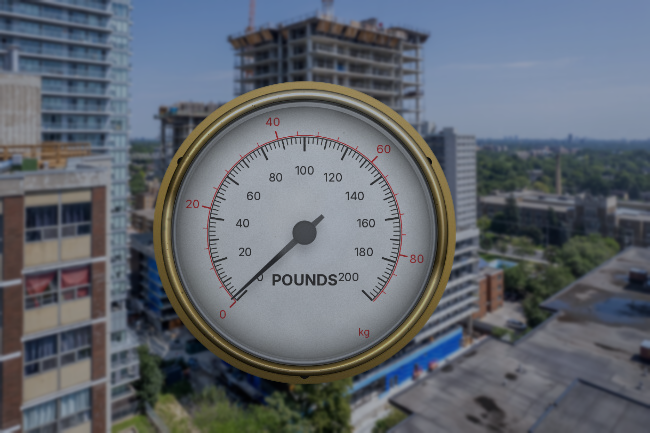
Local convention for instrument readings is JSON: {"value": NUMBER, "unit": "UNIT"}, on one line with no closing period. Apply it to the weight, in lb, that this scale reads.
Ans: {"value": 2, "unit": "lb"}
